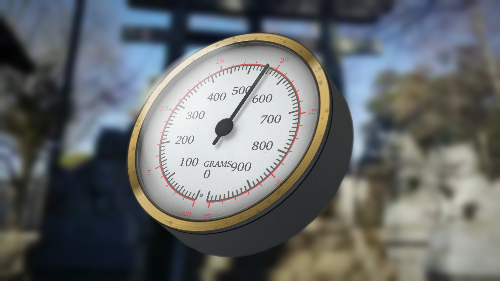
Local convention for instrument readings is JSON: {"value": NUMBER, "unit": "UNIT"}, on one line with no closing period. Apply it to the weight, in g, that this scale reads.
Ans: {"value": 550, "unit": "g"}
